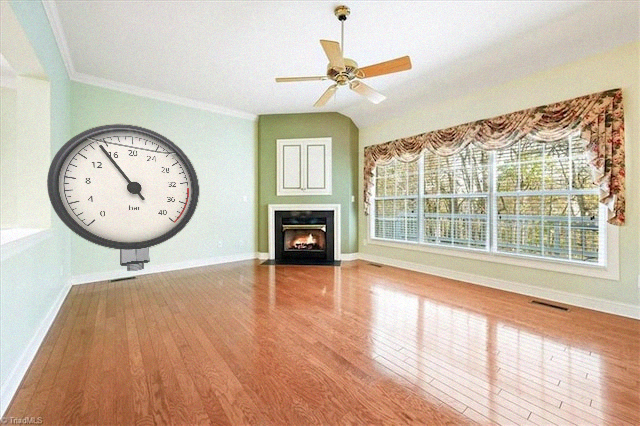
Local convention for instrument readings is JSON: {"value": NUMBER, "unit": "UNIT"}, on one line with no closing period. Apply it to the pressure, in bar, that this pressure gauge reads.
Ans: {"value": 15, "unit": "bar"}
